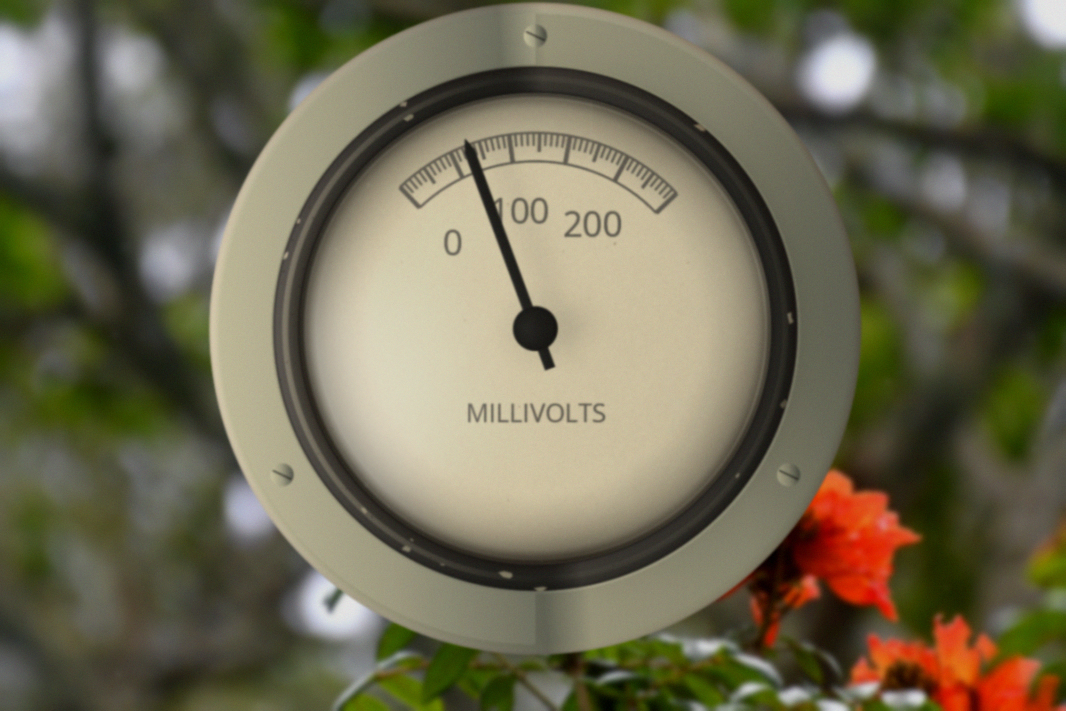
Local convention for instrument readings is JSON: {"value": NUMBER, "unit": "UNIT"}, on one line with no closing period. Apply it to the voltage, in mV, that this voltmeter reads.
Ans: {"value": 65, "unit": "mV"}
